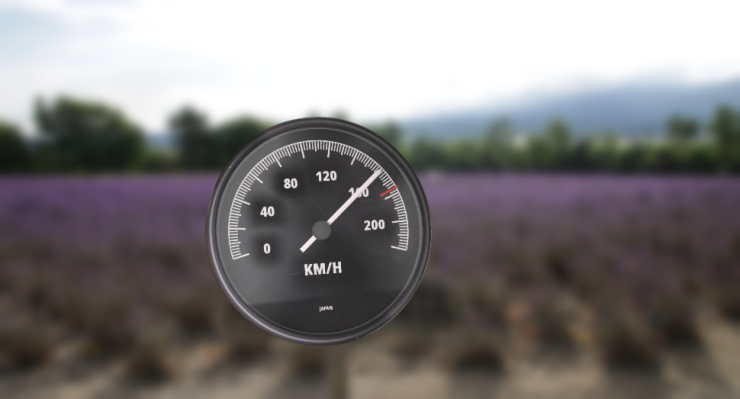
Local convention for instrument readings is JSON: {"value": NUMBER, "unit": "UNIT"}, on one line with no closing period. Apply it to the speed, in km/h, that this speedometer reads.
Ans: {"value": 160, "unit": "km/h"}
